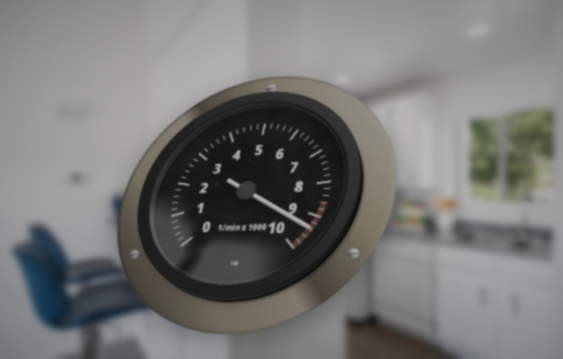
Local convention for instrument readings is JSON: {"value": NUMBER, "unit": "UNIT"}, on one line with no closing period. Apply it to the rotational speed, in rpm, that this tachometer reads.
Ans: {"value": 9400, "unit": "rpm"}
